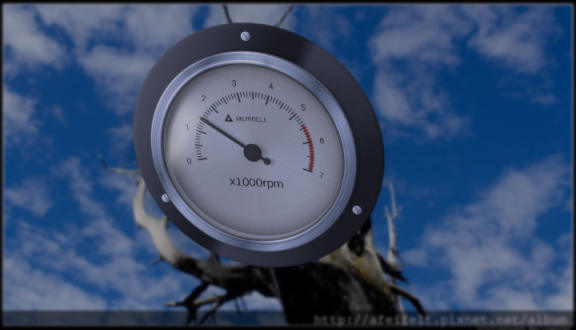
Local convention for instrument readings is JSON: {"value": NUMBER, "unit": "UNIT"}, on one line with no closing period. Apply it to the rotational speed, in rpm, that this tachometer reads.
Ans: {"value": 1500, "unit": "rpm"}
